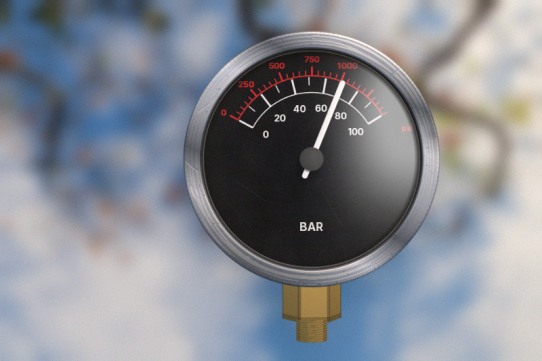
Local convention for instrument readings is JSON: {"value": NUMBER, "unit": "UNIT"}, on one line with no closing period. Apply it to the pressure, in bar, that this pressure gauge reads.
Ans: {"value": 70, "unit": "bar"}
